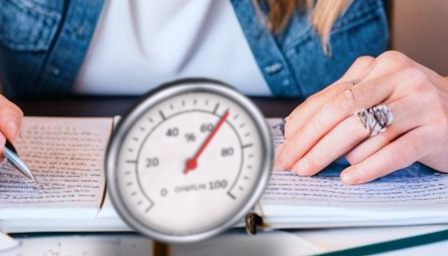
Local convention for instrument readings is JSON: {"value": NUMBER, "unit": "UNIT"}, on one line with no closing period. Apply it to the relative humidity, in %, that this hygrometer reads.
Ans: {"value": 64, "unit": "%"}
